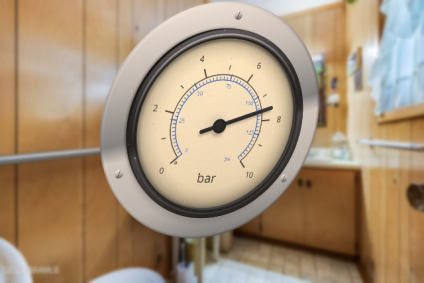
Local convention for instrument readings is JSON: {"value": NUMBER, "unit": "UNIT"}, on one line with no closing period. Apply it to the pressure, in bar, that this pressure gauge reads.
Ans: {"value": 7.5, "unit": "bar"}
